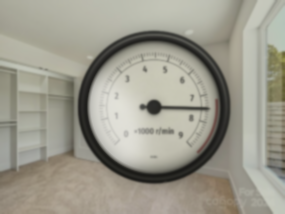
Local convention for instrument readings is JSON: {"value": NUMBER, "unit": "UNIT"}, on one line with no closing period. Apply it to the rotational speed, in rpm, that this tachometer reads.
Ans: {"value": 7500, "unit": "rpm"}
